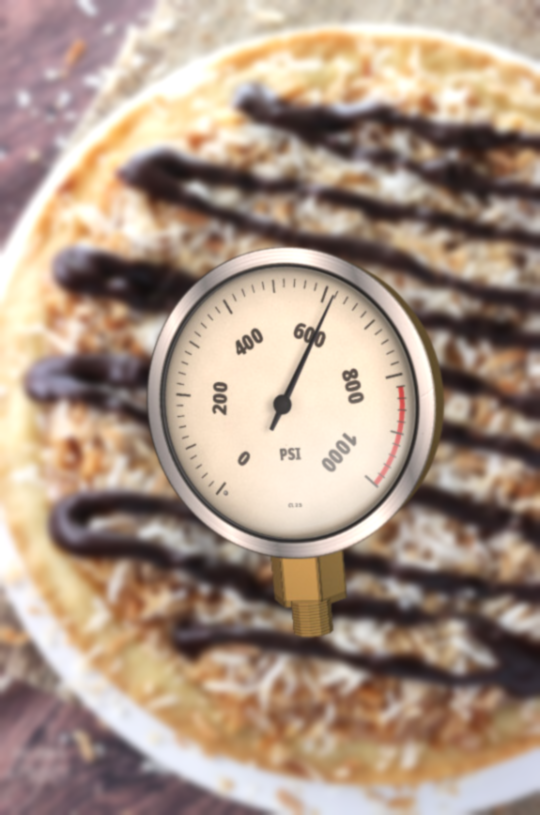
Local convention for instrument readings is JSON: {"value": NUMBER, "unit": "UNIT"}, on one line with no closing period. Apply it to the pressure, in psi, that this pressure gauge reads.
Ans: {"value": 620, "unit": "psi"}
